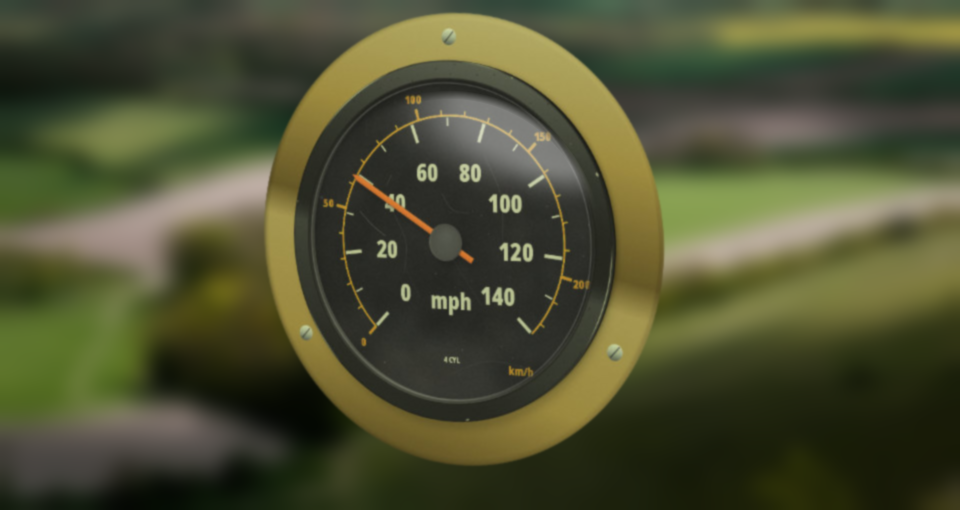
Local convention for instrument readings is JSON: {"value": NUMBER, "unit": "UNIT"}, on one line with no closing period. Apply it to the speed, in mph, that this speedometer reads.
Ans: {"value": 40, "unit": "mph"}
